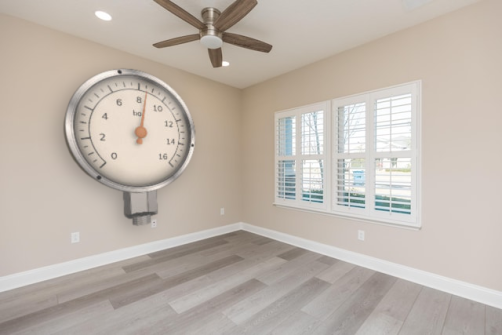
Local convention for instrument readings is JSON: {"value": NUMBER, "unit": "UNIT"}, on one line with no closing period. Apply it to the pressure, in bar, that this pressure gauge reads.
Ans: {"value": 8.5, "unit": "bar"}
